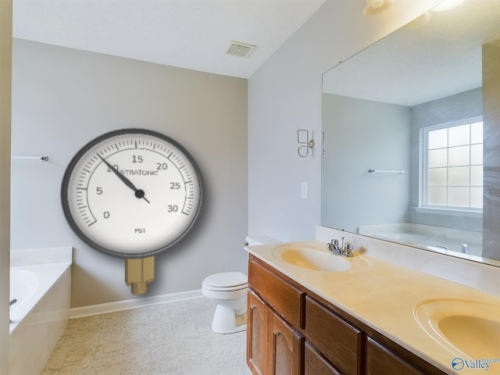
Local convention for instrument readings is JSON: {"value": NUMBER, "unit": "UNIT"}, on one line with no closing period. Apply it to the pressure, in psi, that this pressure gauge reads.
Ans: {"value": 10, "unit": "psi"}
